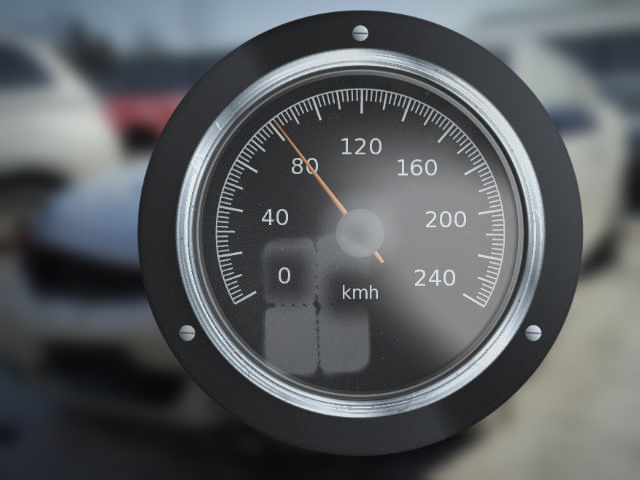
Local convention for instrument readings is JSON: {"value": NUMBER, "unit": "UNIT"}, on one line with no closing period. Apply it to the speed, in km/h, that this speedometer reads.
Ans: {"value": 82, "unit": "km/h"}
